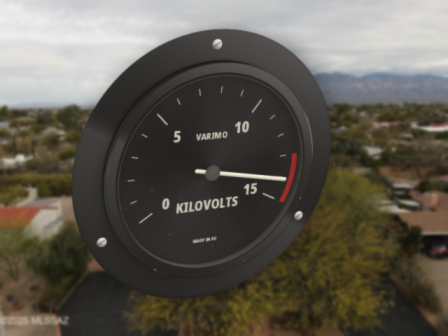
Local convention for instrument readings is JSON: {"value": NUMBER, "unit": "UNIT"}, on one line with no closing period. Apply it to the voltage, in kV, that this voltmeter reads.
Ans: {"value": 14, "unit": "kV"}
